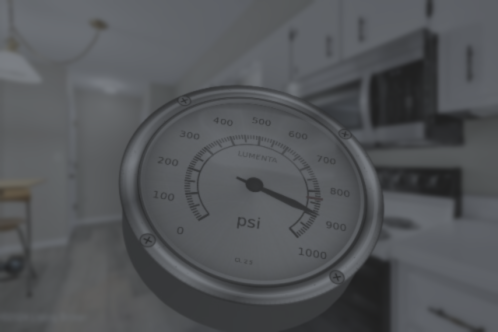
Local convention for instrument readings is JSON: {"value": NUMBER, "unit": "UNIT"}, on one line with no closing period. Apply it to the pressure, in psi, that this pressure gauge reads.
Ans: {"value": 900, "unit": "psi"}
